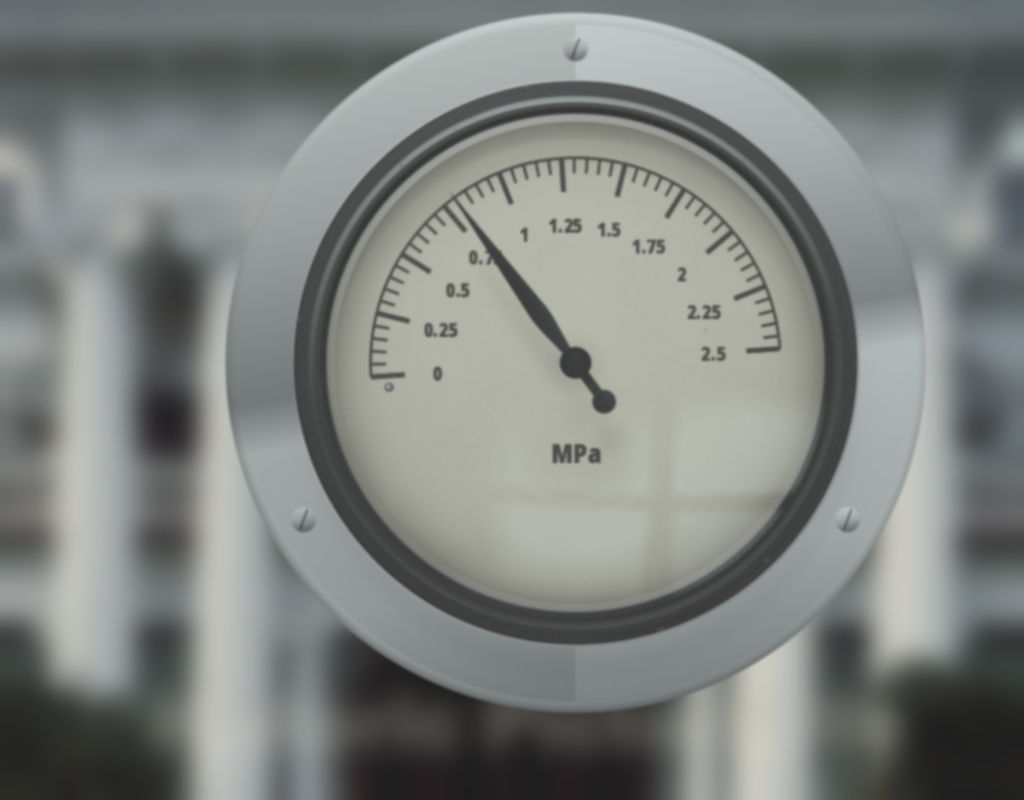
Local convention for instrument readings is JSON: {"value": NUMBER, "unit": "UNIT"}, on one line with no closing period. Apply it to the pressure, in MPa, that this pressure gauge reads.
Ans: {"value": 0.8, "unit": "MPa"}
